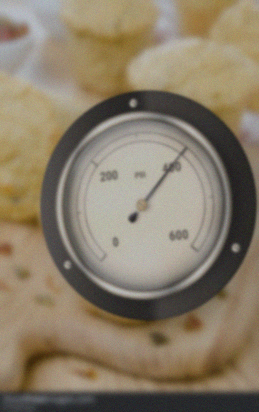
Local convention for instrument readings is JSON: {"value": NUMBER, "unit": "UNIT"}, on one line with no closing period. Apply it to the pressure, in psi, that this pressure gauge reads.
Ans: {"value": 400, "unit": "psi"}
